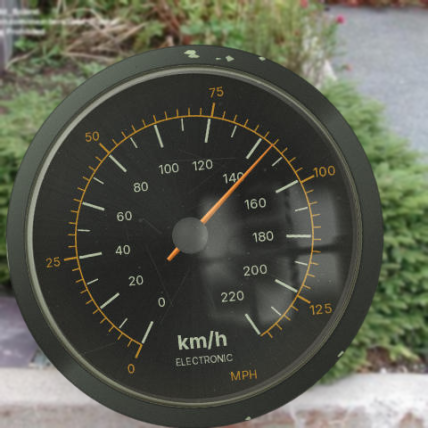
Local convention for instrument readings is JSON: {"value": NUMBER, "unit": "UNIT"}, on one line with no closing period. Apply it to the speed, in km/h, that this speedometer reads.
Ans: {"value": 145, "unit": "km/h"}
